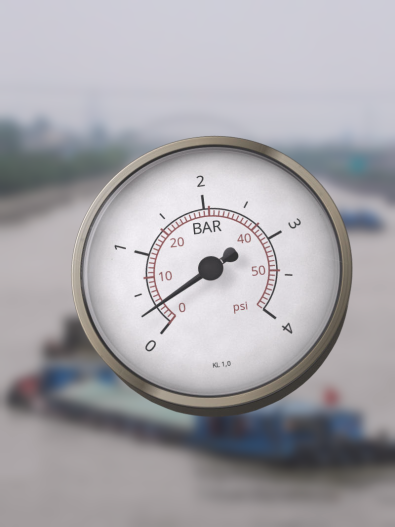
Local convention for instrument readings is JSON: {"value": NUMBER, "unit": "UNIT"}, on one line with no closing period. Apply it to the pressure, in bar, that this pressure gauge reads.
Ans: {"value": 0.25, "unit": "bar"}
